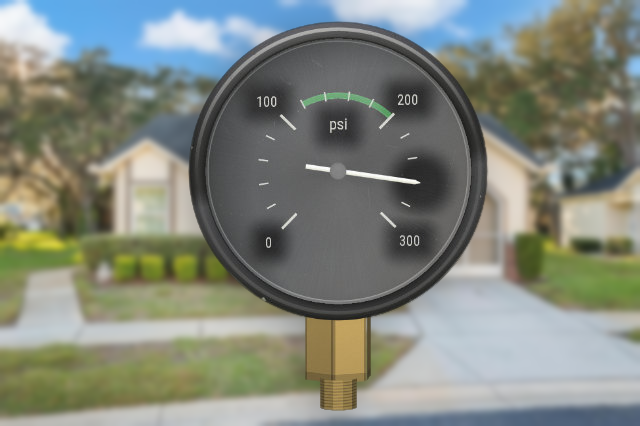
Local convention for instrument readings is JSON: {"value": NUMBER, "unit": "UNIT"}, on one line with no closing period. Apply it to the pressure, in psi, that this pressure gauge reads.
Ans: {"value": 260, "unit": "psi"}
